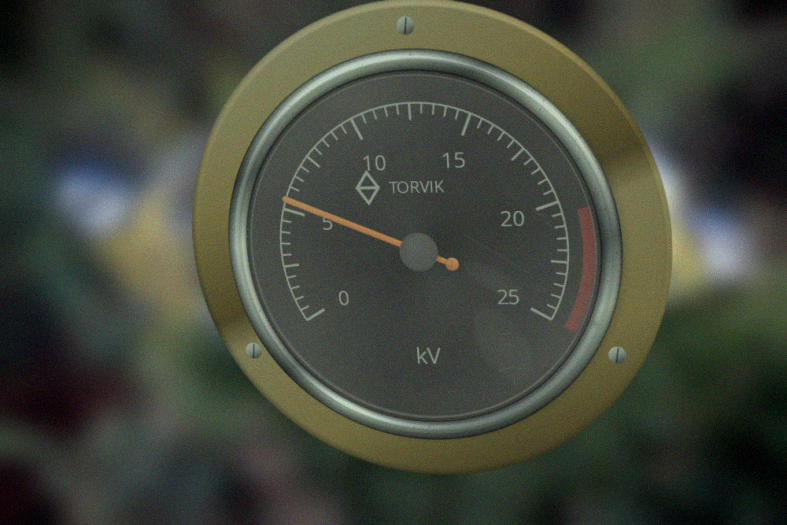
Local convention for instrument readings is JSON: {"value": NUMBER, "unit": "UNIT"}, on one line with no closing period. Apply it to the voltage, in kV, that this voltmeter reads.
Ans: {"value": 5.5, "unit": "kV"}
